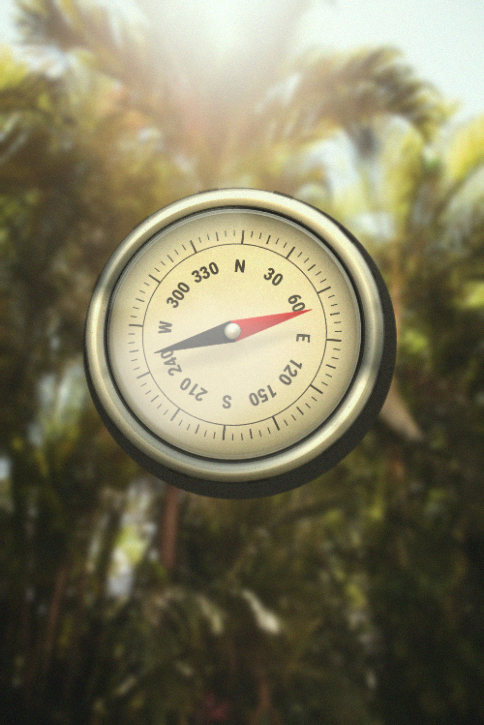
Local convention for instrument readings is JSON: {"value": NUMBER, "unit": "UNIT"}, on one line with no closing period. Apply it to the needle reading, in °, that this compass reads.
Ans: {"value": 70, "unit": "°"}
